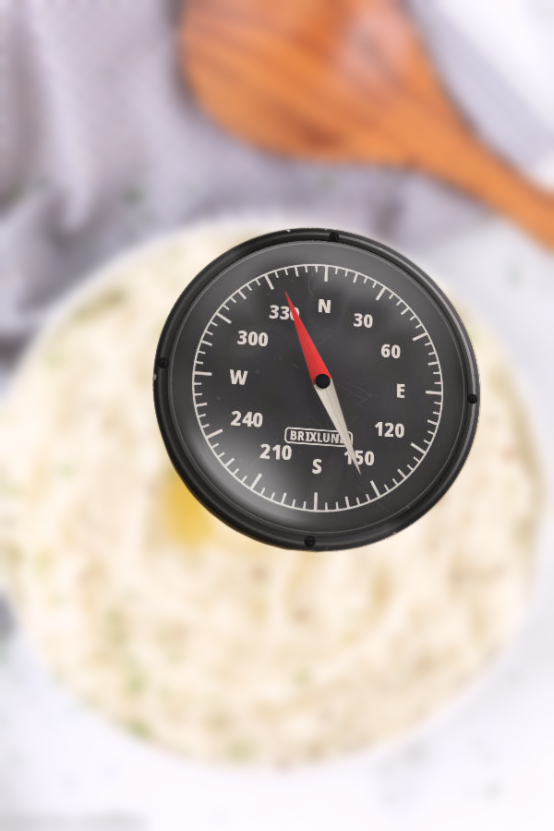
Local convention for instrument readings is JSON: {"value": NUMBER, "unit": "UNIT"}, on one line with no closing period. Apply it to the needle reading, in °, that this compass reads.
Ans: {"value": 335, "unit": "°"}
